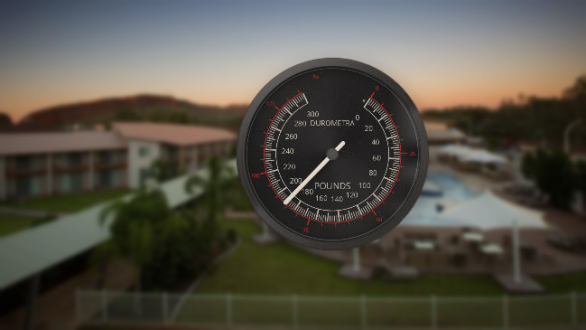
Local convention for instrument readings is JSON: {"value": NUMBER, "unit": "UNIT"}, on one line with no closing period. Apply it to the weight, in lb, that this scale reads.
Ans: {"value": 190, "unit": "lb"}
